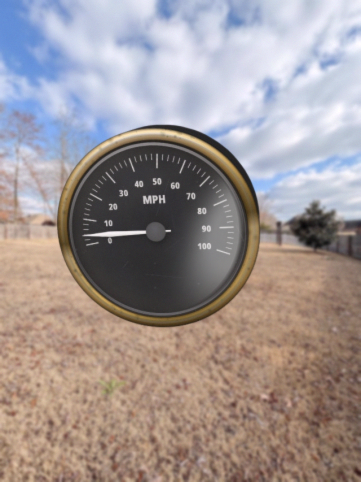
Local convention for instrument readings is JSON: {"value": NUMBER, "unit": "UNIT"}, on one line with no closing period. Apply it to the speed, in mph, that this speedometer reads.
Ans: {"value": 4, "unit": "mph"}
